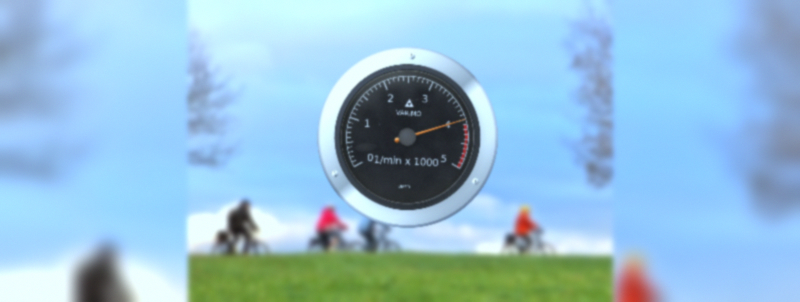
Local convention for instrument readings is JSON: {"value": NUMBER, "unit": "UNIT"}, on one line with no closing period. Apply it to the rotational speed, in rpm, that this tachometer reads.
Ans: {"value": 4000, "unit": "rpm"}
